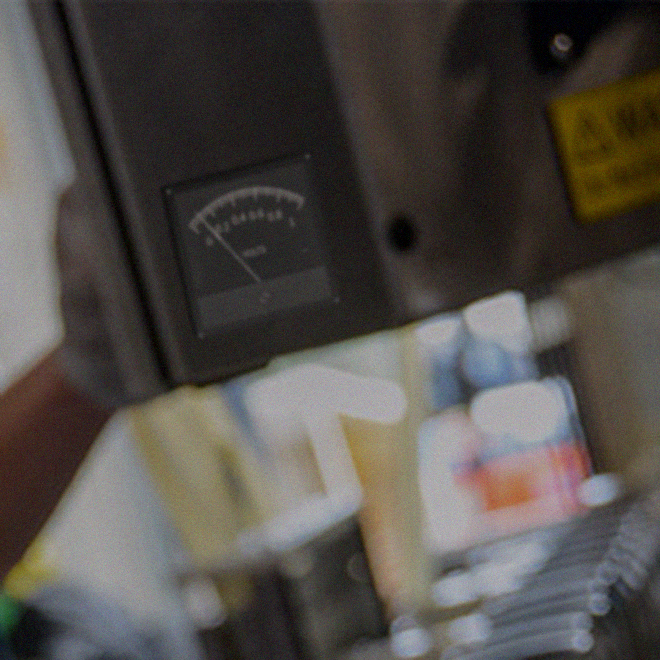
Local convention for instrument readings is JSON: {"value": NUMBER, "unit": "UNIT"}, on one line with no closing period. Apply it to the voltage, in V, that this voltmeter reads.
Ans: {"value": 0.1, "unit": "V"}
